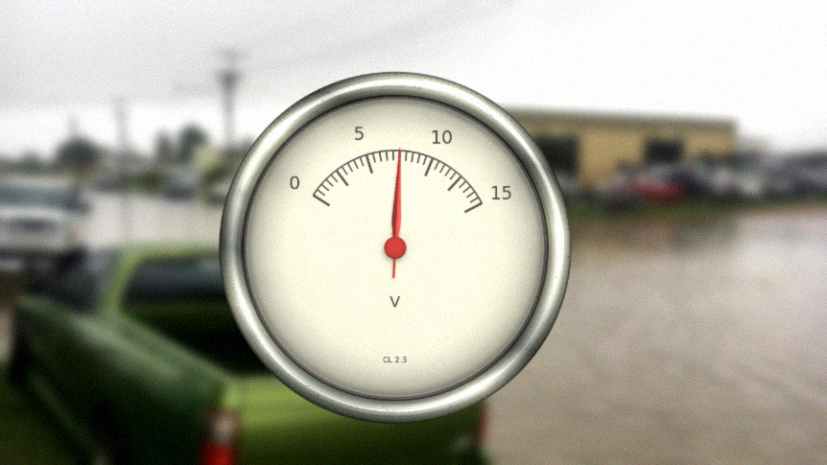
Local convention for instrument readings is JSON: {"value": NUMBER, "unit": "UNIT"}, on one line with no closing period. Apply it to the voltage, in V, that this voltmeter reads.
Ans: {"value": 7.5, "unit": "V"}
